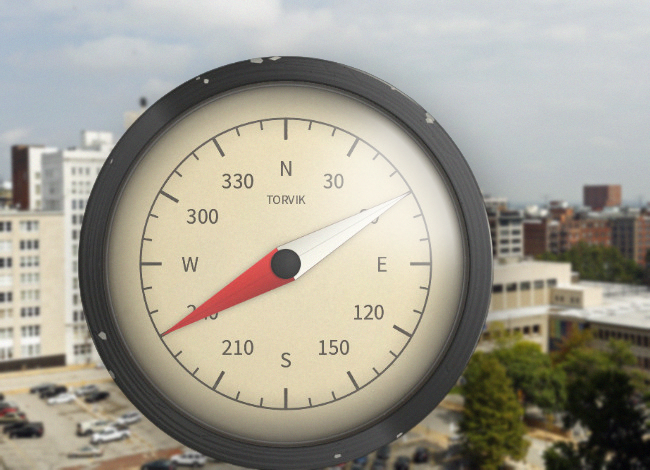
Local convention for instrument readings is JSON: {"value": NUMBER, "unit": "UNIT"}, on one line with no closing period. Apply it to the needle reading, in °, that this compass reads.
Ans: {"value": 240, "unit": "°"}
